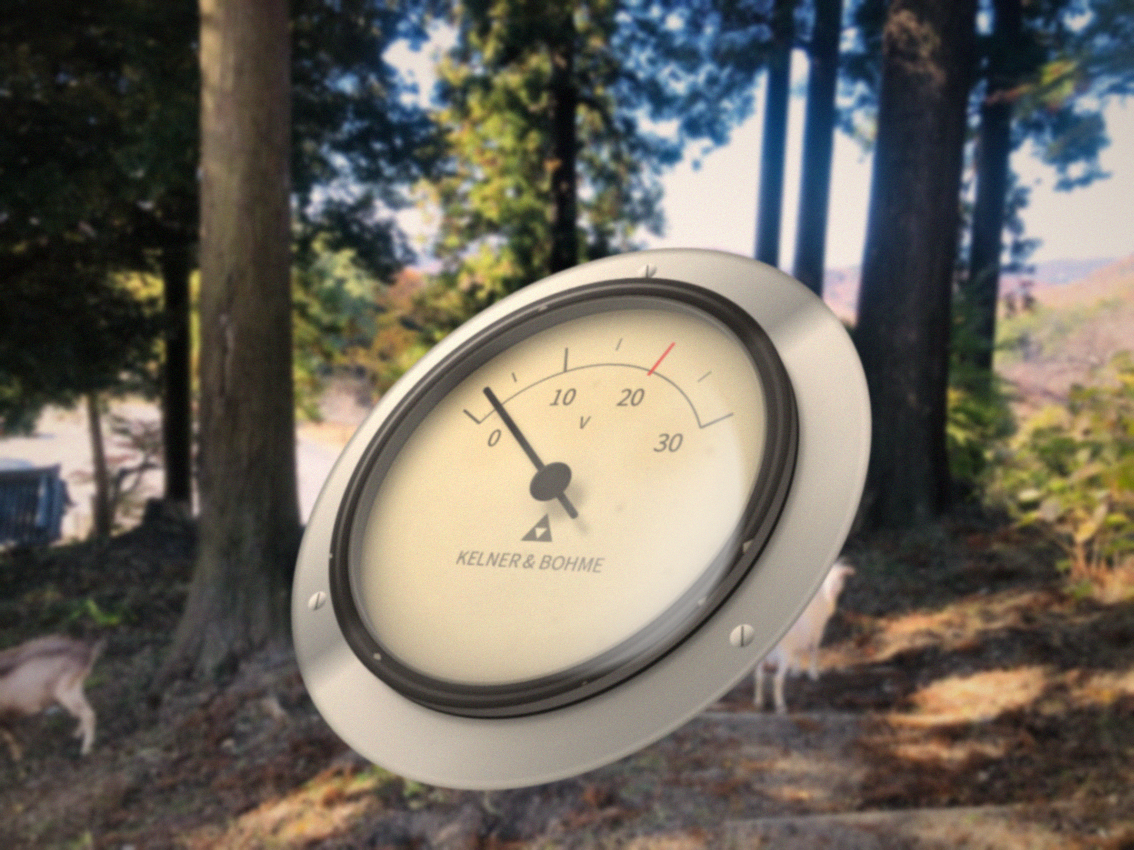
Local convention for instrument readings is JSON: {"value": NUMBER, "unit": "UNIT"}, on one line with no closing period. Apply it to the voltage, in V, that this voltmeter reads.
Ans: {"value": 2.5, "unit": "V"}
